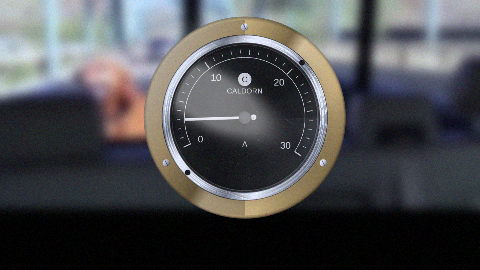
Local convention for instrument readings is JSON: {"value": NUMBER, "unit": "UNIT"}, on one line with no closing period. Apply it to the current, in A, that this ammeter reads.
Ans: {"value": 3, "unit": "A"}
